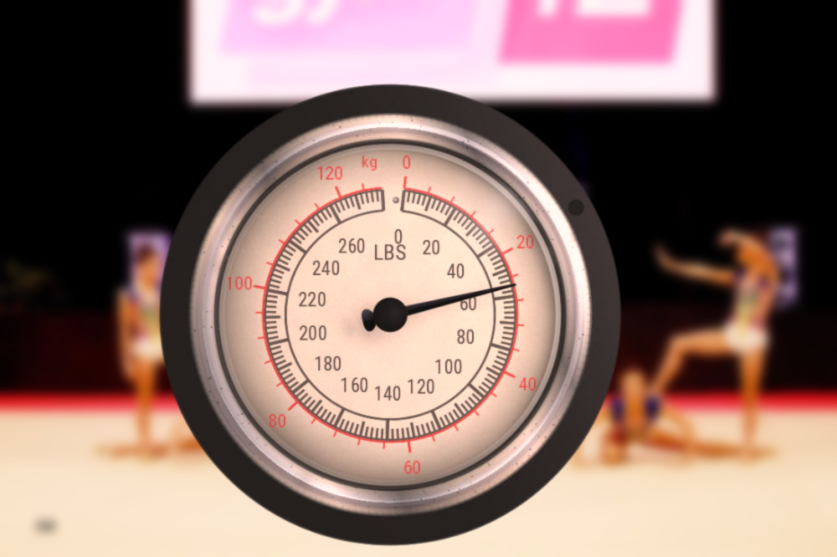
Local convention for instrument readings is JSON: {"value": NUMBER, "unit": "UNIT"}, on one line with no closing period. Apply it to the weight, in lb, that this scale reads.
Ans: {"value": 56, "unit": "lb"}
